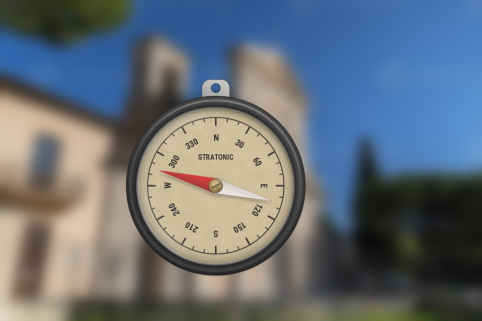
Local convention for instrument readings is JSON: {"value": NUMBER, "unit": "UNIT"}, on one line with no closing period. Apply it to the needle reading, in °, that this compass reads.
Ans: {"value": 285, "unit": "°"}
